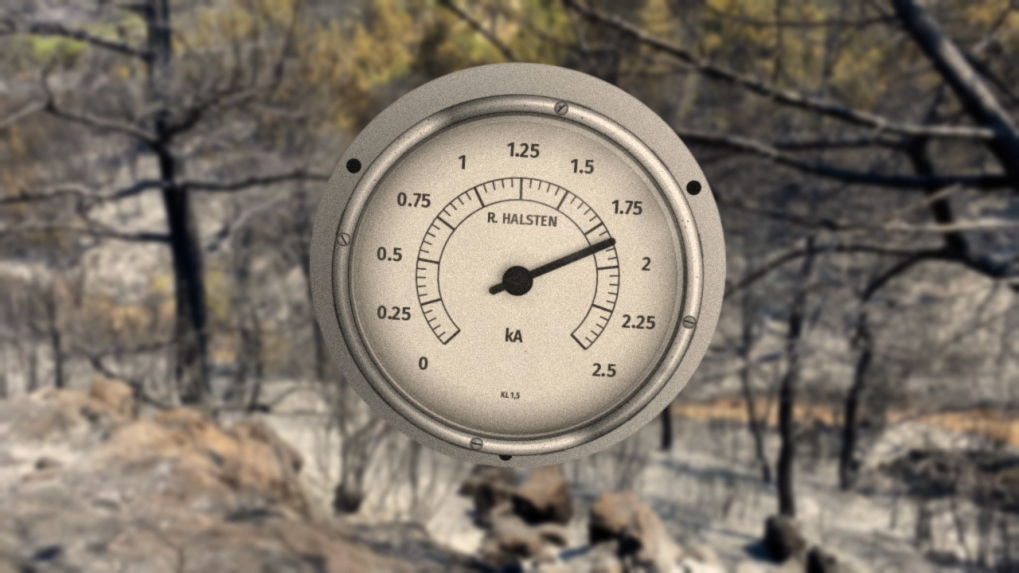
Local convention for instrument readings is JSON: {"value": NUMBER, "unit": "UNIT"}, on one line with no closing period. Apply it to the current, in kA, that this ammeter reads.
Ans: {"value": 1.85, "unit": "kA"}
